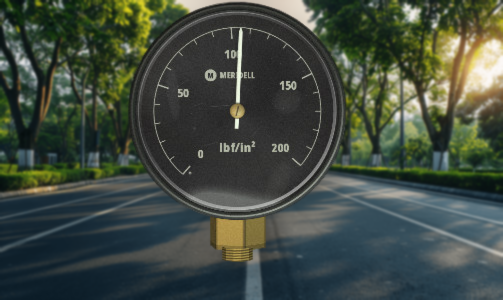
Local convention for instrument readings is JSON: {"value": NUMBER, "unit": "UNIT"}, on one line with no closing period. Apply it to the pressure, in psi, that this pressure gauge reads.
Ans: {"value": 105, "unit": "psi"}
